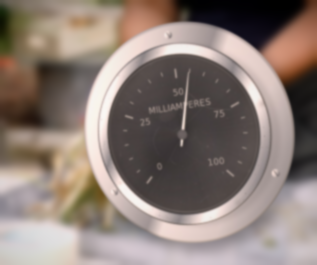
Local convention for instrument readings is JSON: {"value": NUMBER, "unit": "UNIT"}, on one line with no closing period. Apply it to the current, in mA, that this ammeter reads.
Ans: {"value": 55, "unit": "mA"}
